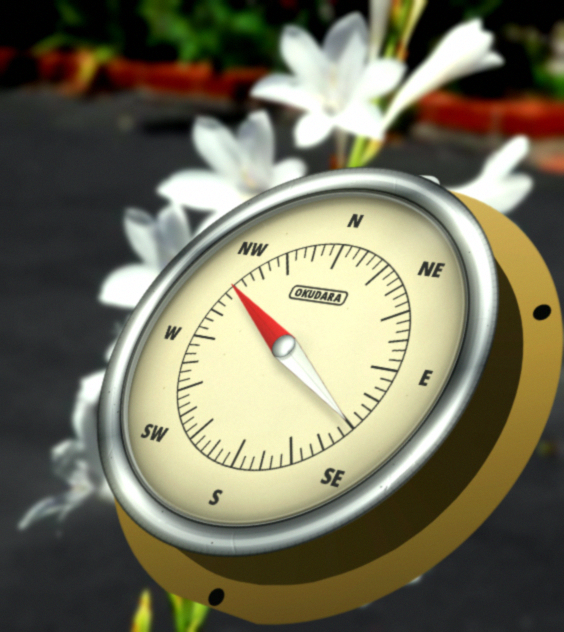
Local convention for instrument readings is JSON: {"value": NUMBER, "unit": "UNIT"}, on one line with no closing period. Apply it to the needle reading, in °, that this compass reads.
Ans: {"value": 300, "unit": "°"}
